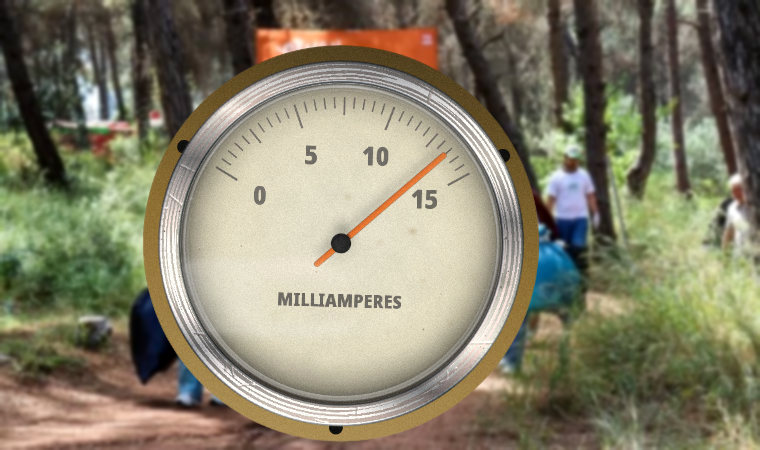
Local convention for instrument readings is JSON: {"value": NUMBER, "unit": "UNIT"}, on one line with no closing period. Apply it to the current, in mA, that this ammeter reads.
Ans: {"value": 13.5, "unit": "mA"}
